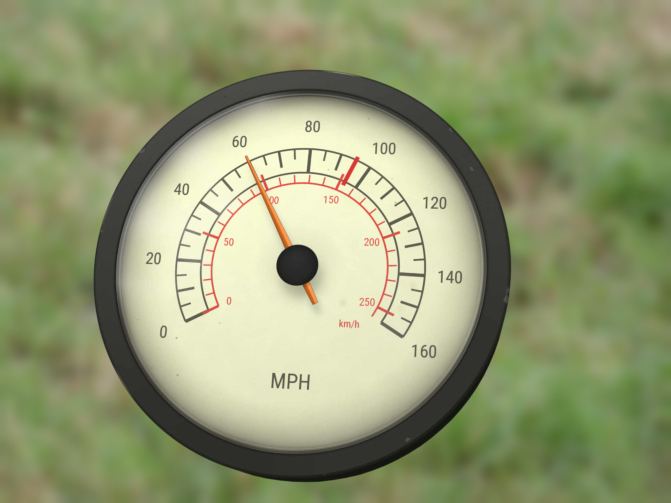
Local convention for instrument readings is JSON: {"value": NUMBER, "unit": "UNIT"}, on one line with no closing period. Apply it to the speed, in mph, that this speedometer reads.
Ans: {"value": 60, "unit": "mph"}
